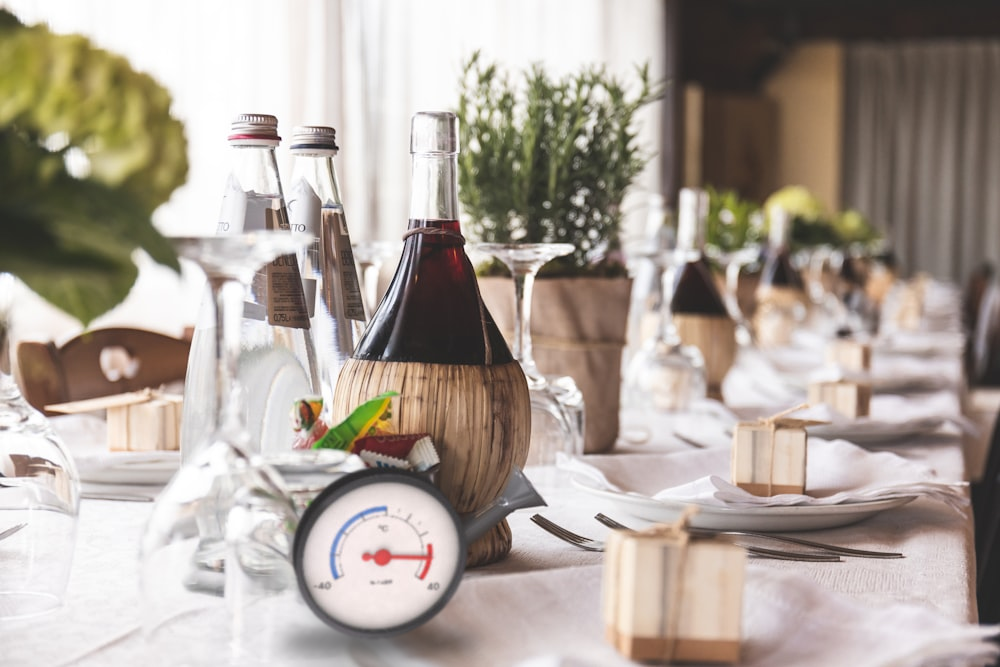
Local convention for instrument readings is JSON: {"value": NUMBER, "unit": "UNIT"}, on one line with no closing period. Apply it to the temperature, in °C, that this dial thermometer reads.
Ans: {"value": 30, "unit": "°C"}
